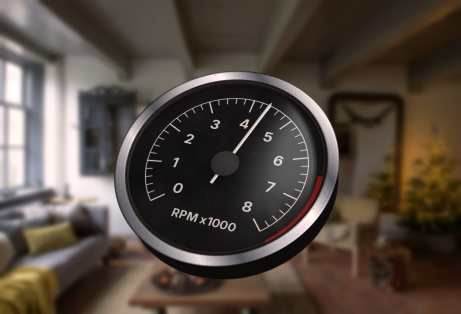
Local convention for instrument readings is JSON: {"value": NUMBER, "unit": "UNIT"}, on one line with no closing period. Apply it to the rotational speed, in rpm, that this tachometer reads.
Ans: {"value": 4400, "unit": "rpm"}
